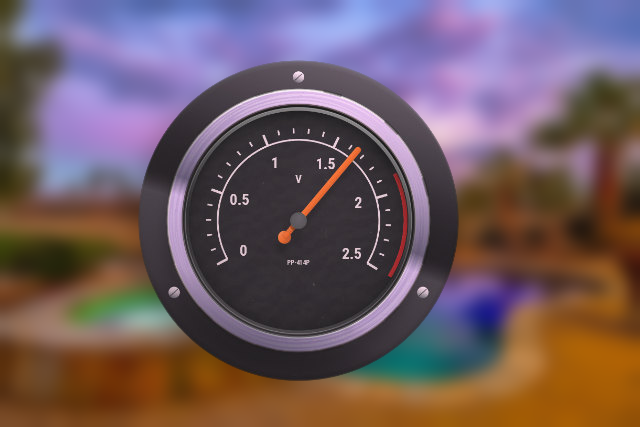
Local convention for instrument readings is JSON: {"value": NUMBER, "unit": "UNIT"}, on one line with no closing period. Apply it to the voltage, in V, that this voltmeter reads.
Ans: {"value": 1.65, "unit": "V"}
